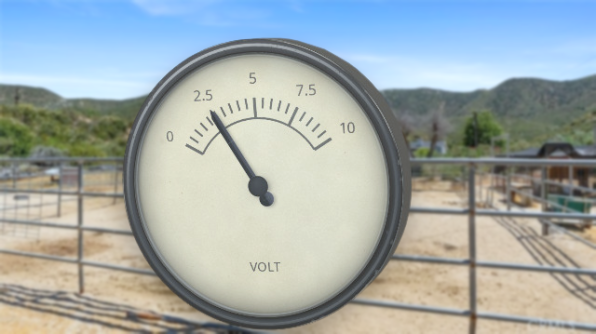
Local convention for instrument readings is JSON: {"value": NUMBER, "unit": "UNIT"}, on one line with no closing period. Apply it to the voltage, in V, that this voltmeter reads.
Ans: {"value": 2.5, "unit": "V"}
